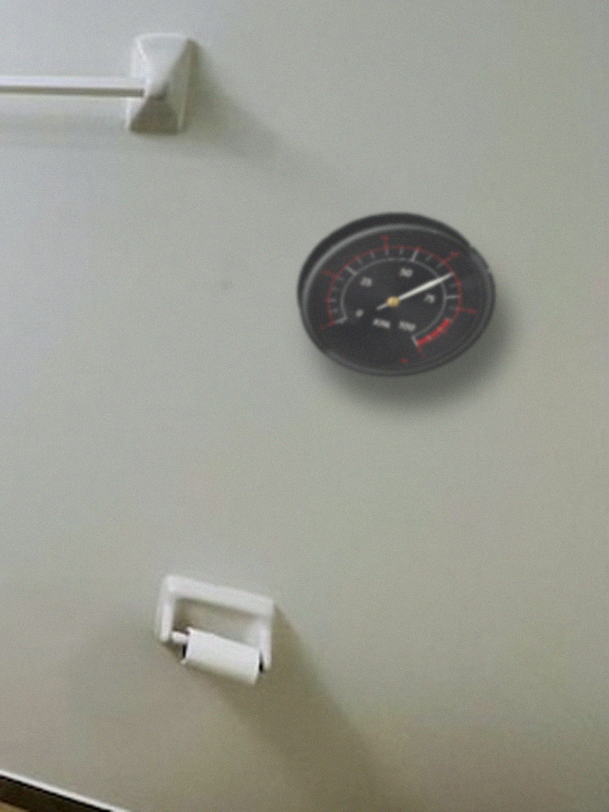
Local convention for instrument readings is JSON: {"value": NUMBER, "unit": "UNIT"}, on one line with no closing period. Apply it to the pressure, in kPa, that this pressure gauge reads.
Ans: {"value": 65, "unit": "kPa"}
